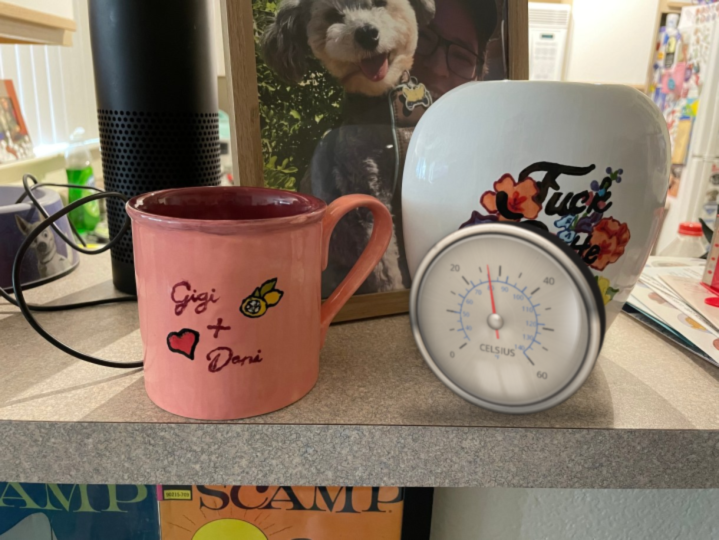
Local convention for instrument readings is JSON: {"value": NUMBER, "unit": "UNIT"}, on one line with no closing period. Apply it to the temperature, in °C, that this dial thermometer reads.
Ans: {"value": 27.5, "unit": "°C"}
